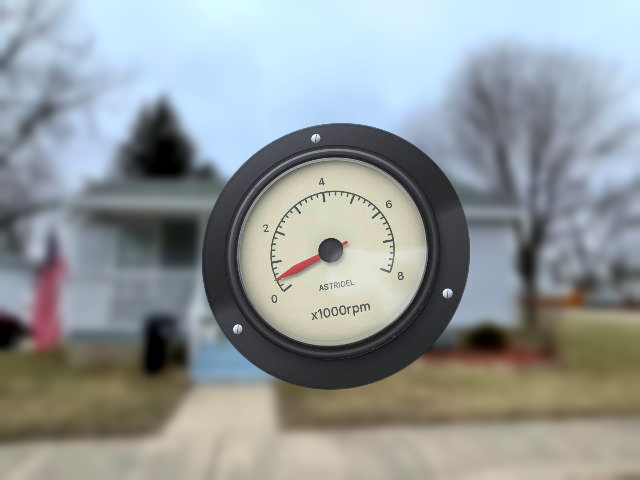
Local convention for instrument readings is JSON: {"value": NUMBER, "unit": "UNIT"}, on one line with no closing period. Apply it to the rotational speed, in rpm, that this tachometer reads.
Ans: {"value": 400, "unit": "rpm"}
